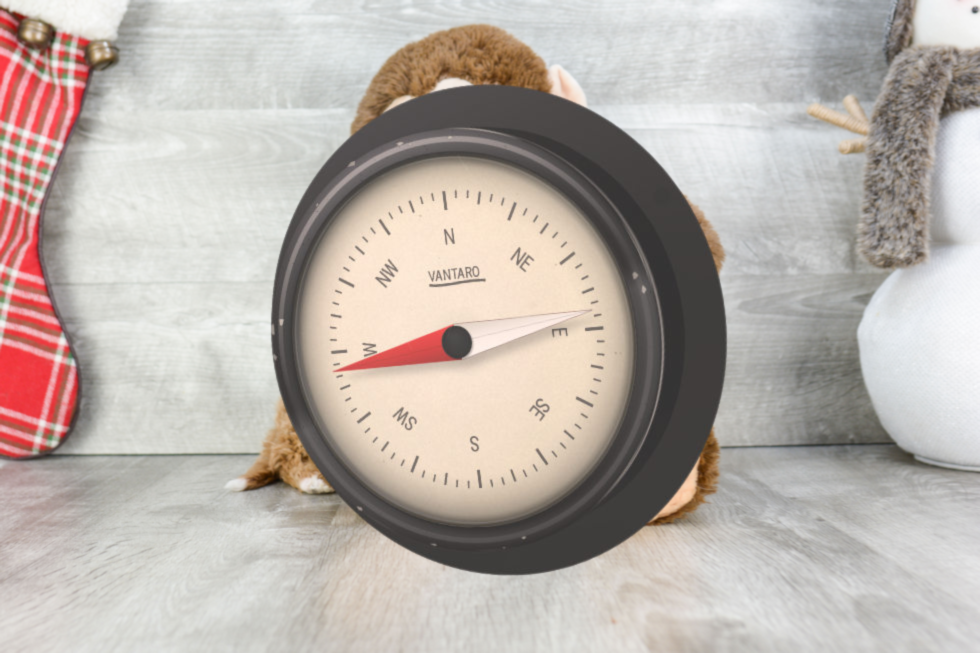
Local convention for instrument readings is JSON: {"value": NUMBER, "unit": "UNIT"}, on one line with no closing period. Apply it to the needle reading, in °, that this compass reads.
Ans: {"value": 262.5, "unit": "°"}
